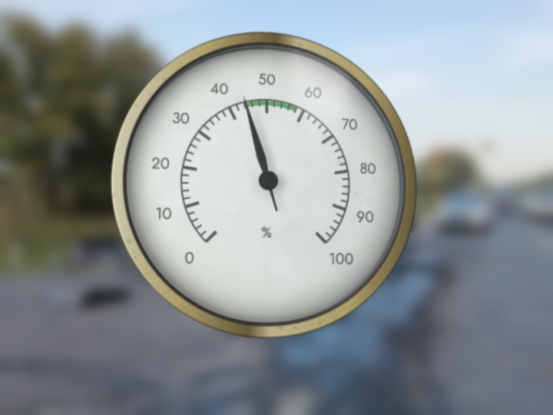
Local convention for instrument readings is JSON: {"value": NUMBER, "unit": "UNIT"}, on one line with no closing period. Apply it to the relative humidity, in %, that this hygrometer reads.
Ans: {"value": 44, "unit": "%"}
